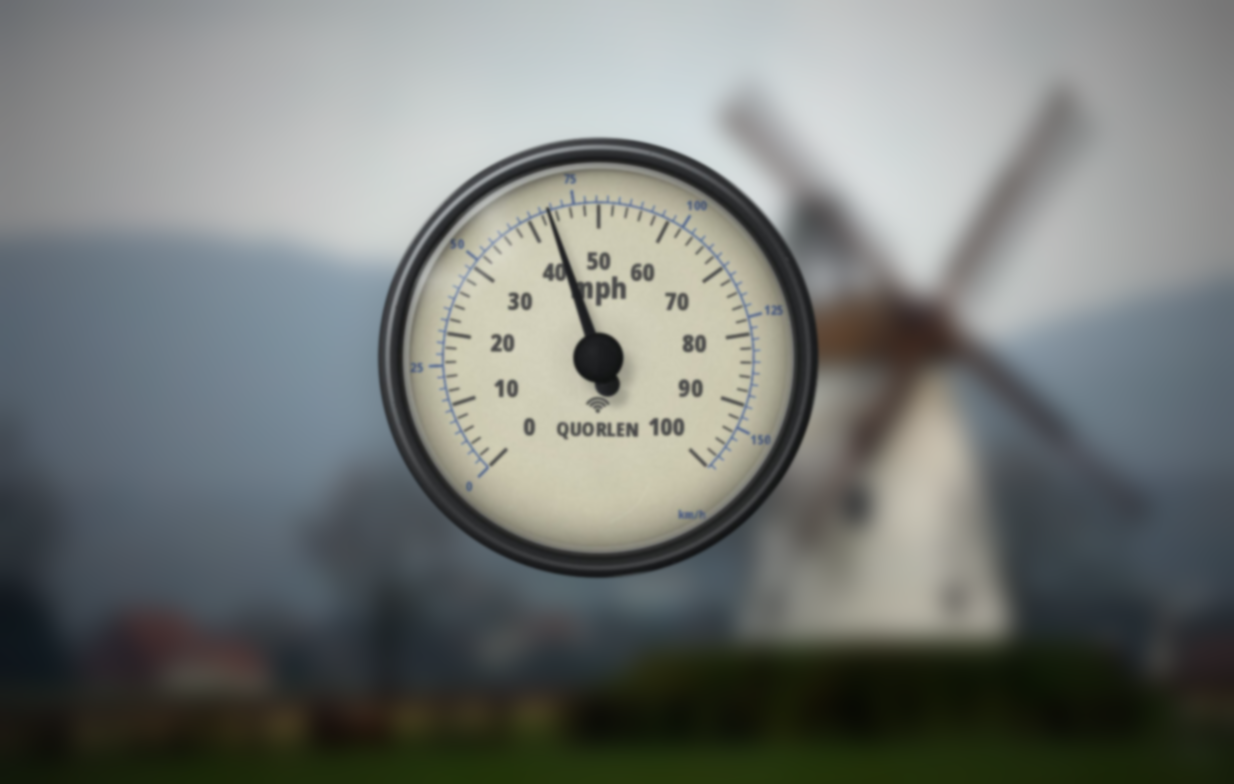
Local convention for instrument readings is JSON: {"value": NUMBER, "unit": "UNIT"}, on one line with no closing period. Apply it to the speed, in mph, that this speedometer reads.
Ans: {"value": 43, "unit": "mph"}
